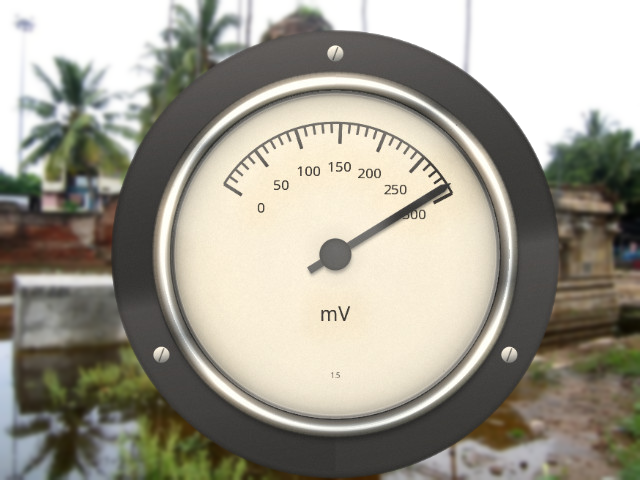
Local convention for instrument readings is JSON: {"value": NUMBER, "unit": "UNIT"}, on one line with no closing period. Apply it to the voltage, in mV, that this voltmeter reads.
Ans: {"value": 290, "unit": "mV"}
